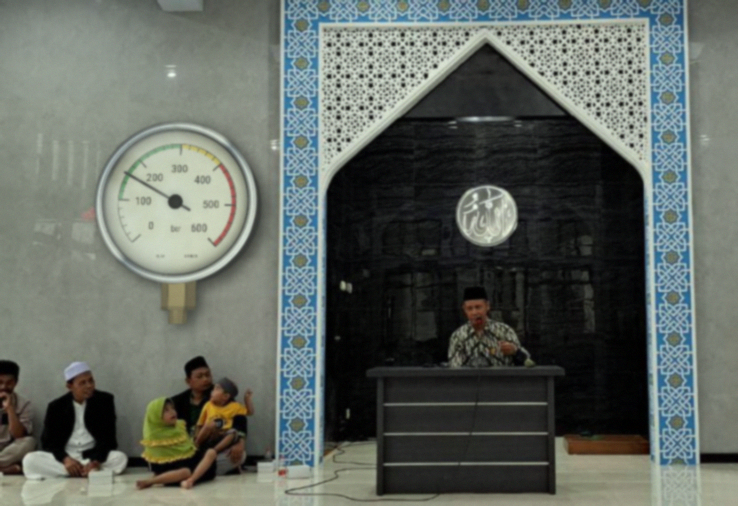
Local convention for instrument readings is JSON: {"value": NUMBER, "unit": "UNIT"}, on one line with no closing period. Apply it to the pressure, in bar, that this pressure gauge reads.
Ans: {"value": 160, "unit": "bar"}
